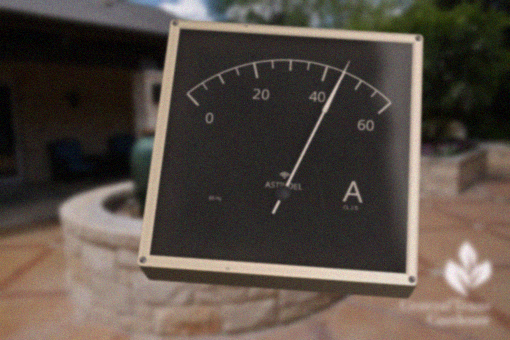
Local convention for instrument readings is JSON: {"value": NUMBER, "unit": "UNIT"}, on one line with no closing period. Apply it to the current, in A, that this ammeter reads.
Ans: {"value": 45, "unit": "A"}
